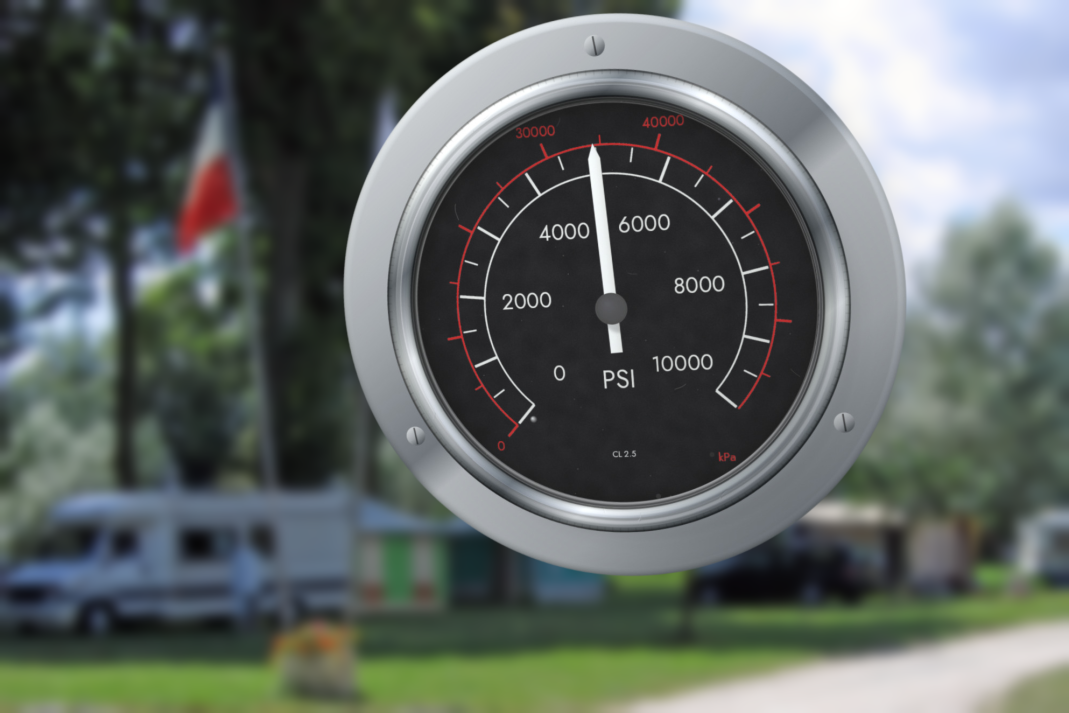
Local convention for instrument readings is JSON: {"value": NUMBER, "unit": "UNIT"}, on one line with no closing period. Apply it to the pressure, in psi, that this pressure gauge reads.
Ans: {"value": 5000, "unit": "psi"}
